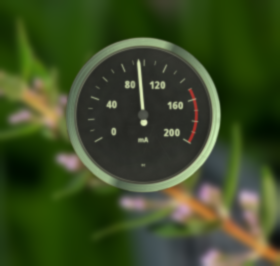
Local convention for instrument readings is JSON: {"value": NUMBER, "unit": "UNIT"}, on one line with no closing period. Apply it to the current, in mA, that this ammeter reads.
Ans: {"value": 95, "unit": "mA"}
